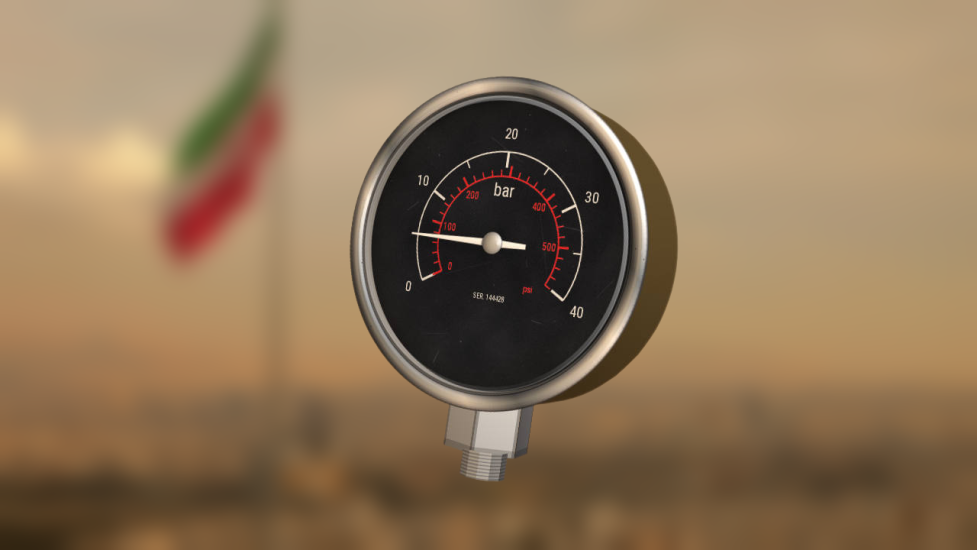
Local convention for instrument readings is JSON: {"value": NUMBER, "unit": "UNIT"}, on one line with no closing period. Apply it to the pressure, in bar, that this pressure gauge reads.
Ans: {"value": 5, "unit": "bar"}
